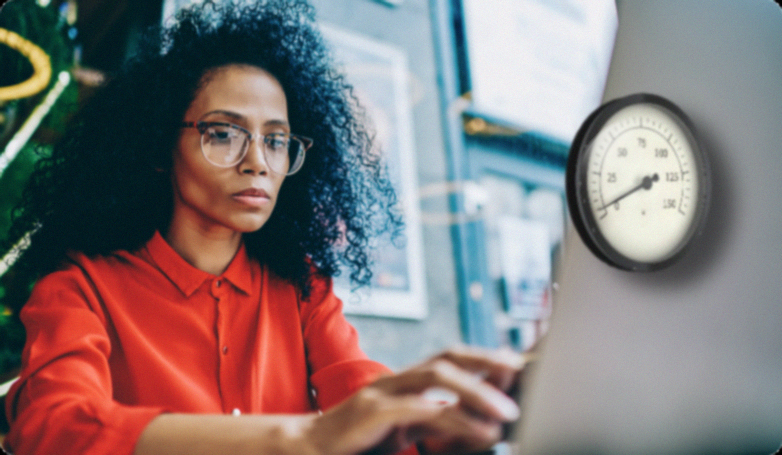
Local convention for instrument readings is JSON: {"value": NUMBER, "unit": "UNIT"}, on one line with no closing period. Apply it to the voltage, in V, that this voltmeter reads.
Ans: {"value": 5, "unit": "V"}
